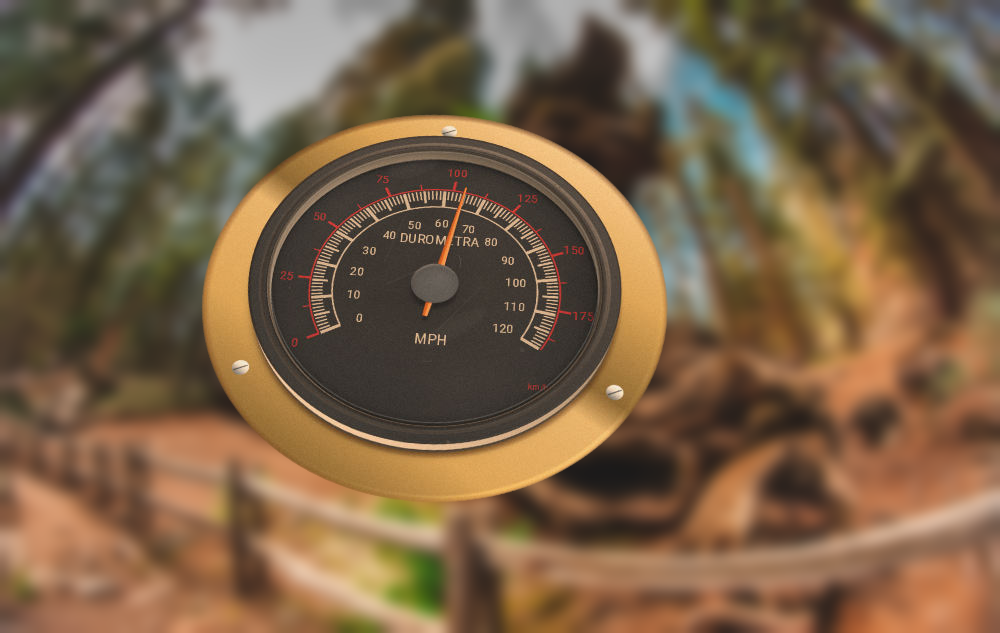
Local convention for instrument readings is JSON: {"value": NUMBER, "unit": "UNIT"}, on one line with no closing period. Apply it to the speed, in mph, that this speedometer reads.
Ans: {"value": 65, "unit": "mph"}
